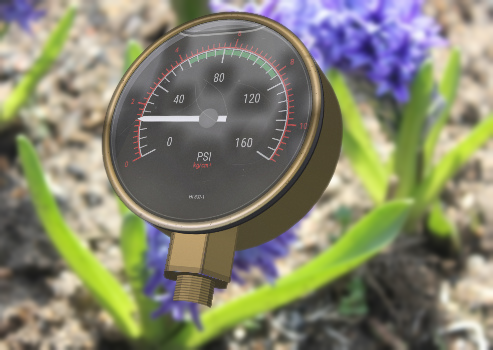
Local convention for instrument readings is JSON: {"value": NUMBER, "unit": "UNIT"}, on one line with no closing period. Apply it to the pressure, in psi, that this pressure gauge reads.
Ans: {"value": 20, "unit": "psi"}
